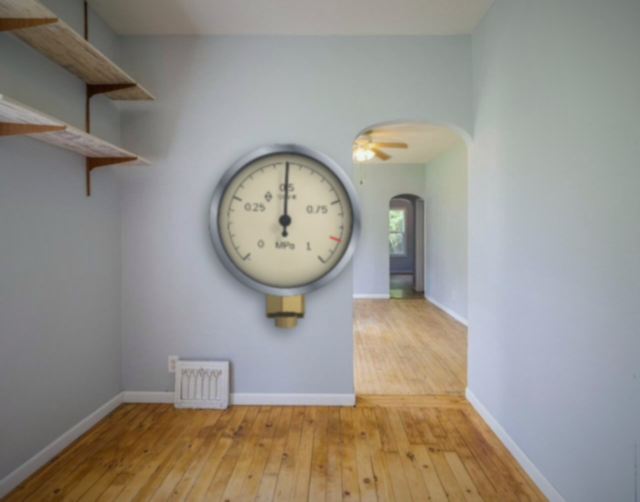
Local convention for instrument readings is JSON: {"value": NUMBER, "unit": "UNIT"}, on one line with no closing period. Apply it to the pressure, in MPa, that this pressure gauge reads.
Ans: {"value": 0.5, "unit": "MPa"}
